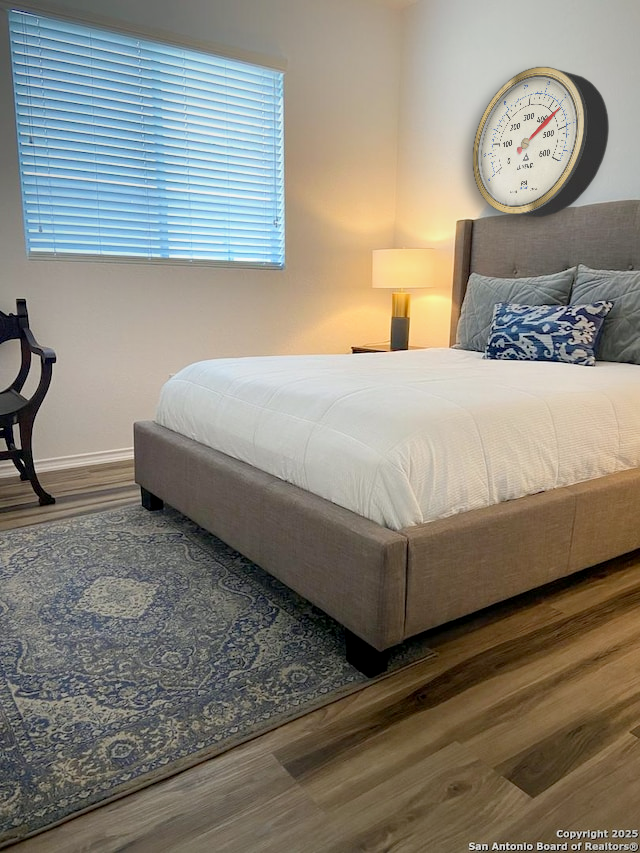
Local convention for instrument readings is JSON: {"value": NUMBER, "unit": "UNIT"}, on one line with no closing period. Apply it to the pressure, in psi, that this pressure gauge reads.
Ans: {"value": 440, "unit": "psi"}
